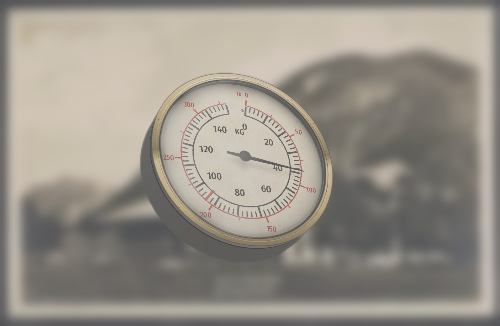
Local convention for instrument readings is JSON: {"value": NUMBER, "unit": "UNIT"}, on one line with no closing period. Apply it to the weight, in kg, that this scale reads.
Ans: {"value": 40, "unit": "kg"}
